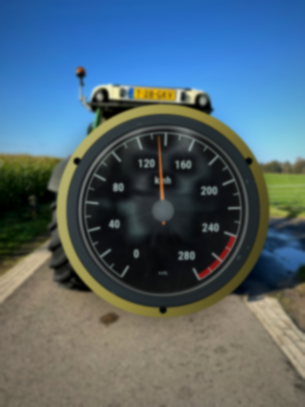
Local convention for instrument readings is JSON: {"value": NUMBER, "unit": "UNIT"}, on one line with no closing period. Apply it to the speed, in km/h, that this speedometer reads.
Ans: {"value": 135, "unit": "km/h"}
